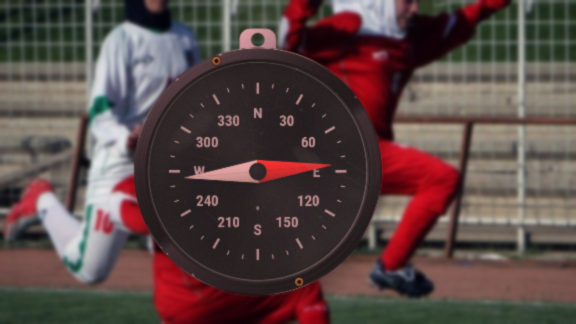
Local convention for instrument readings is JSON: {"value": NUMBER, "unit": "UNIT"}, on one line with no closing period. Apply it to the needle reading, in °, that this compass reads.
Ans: {"value": 85, "unit": "°"}
